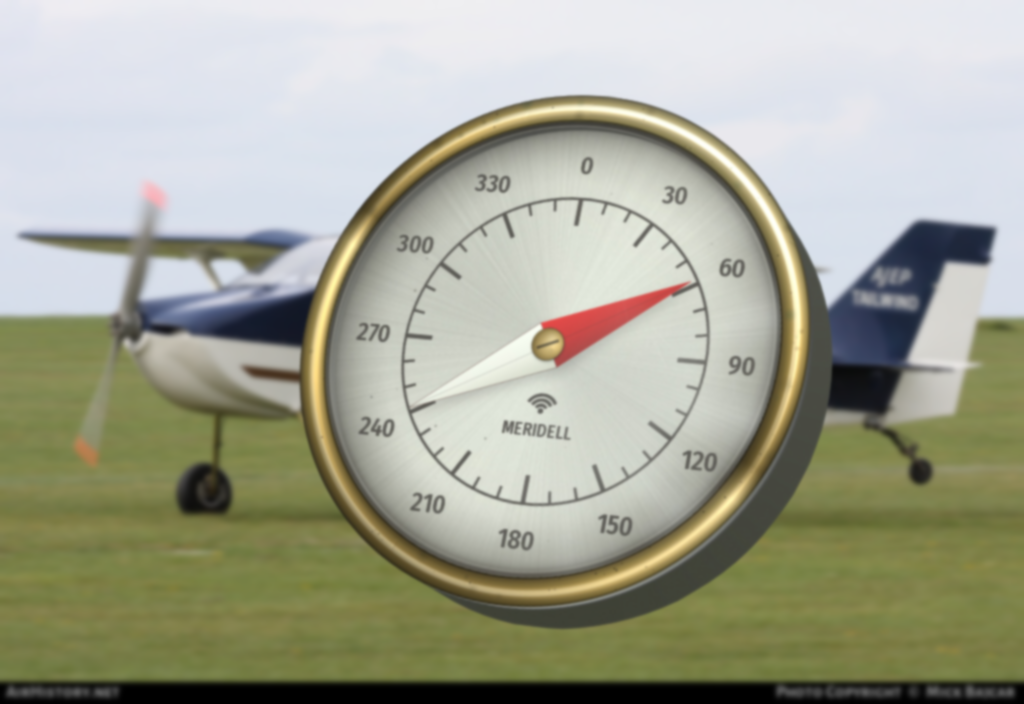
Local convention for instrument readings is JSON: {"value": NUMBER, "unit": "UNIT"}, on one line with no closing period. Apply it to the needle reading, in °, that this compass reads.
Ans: {"value": 60, "unit": "°"}
